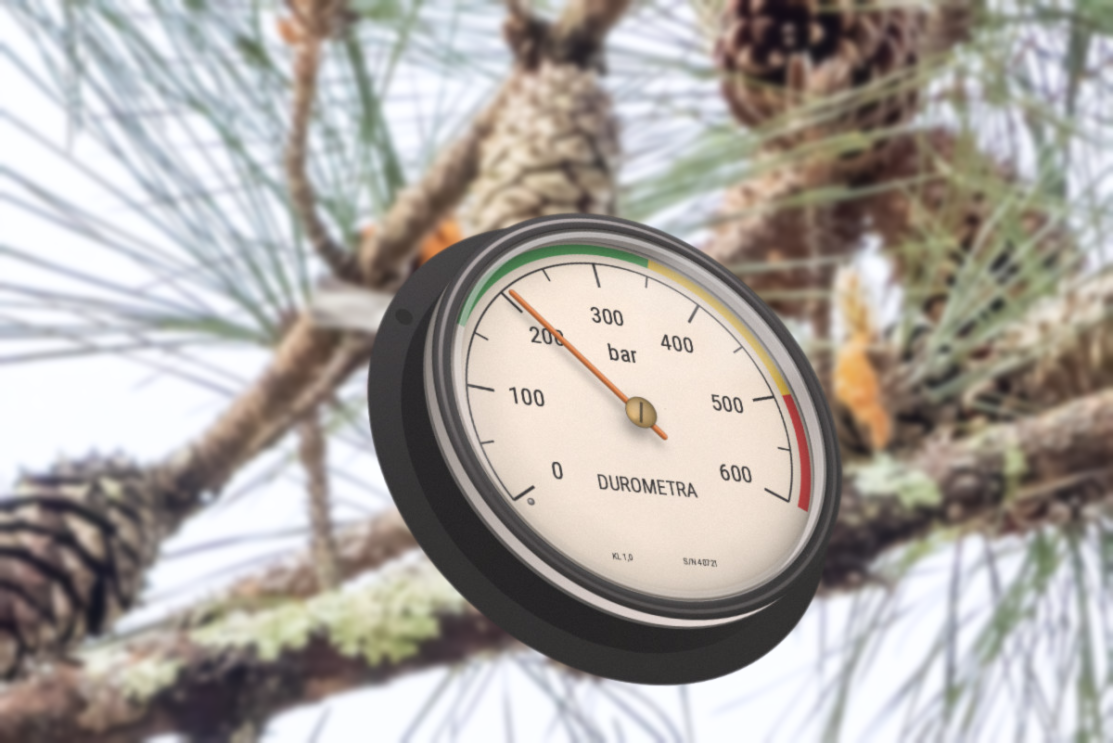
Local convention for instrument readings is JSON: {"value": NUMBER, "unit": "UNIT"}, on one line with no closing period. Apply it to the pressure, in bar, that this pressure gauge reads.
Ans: {"value": 200, "unit": "bar"}
